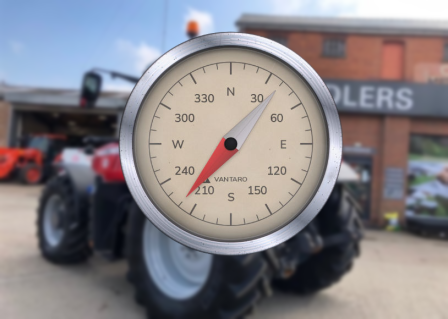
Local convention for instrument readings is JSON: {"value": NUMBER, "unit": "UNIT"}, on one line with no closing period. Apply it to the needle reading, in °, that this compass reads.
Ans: {"value": 220, "unit": "°"}
